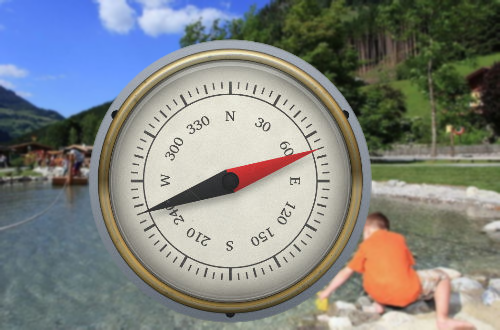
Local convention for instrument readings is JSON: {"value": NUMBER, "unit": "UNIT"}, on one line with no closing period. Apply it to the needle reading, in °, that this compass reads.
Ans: {"value": 70, "unit": "°"}
